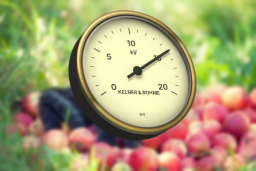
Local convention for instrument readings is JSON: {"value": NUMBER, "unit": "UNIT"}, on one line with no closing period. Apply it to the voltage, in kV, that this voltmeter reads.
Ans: {"value": 15, "unit": "kV"}
